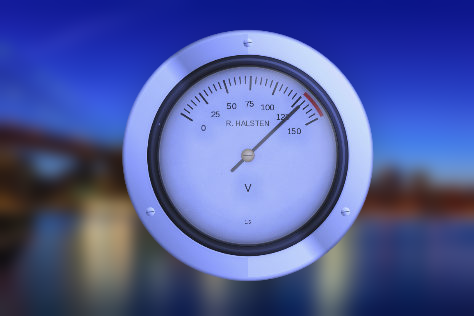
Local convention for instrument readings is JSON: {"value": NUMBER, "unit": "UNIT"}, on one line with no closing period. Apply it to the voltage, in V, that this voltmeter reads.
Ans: {"value": 130, "unit": "V"}
